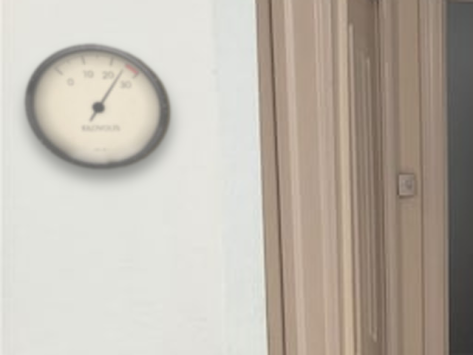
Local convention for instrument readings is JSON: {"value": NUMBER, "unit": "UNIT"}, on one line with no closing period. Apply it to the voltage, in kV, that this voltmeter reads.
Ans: {"value": 25, "unit": "kV"}
